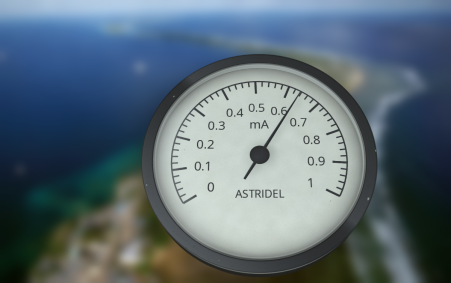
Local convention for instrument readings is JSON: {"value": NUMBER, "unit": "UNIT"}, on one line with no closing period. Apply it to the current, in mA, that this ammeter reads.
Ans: {"value": 0.64, "unit": "mA"}
